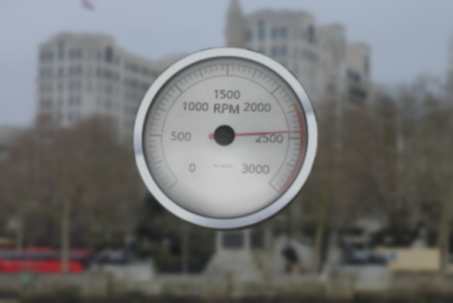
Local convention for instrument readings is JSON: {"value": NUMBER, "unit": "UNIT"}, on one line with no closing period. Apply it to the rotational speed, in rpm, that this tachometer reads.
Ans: {"value": 2450, "unit": "rpm"}
